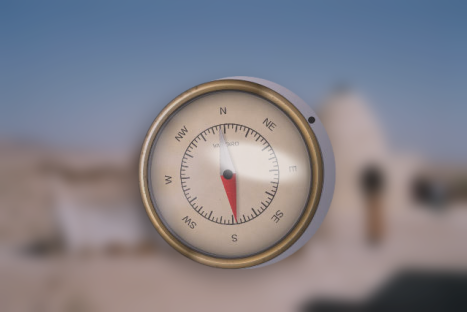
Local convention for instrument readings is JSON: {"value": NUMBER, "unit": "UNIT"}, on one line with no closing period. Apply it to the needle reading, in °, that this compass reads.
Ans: {"value": 175, "unit": "°"}
